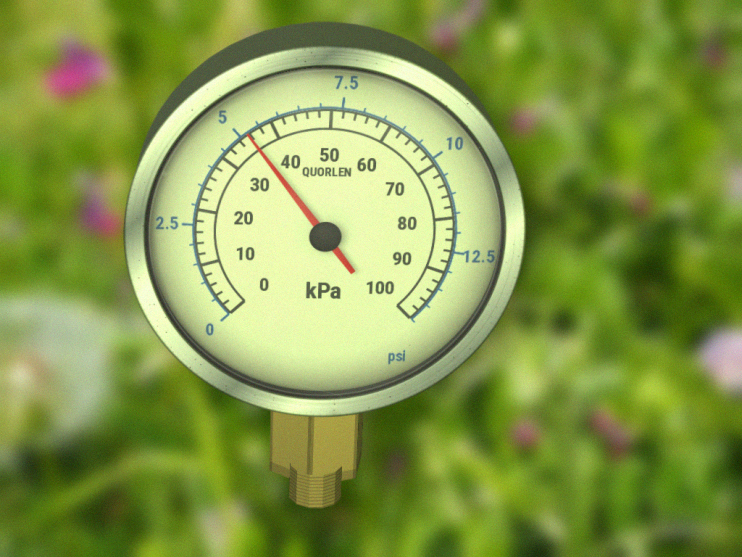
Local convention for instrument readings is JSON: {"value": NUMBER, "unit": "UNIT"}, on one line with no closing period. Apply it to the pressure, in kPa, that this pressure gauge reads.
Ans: {"value": 36, "unit": "kPa"}
